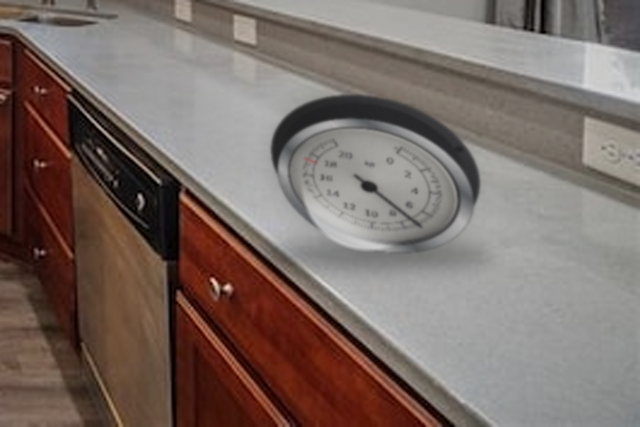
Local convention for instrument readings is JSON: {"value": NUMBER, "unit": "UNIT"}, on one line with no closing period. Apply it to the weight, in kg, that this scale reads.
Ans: {"value": 7, "unit": "kg"}
